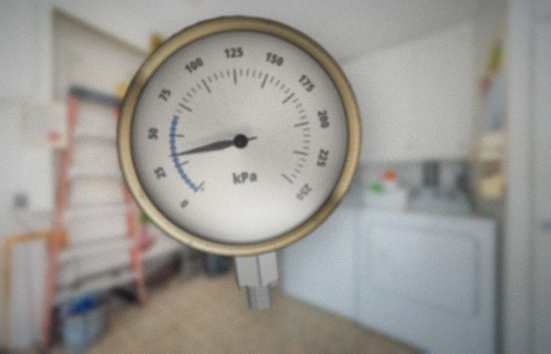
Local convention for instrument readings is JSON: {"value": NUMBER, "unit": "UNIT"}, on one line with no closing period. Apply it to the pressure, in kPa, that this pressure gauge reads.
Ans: {"value": 35, "unit": "kPa"}
